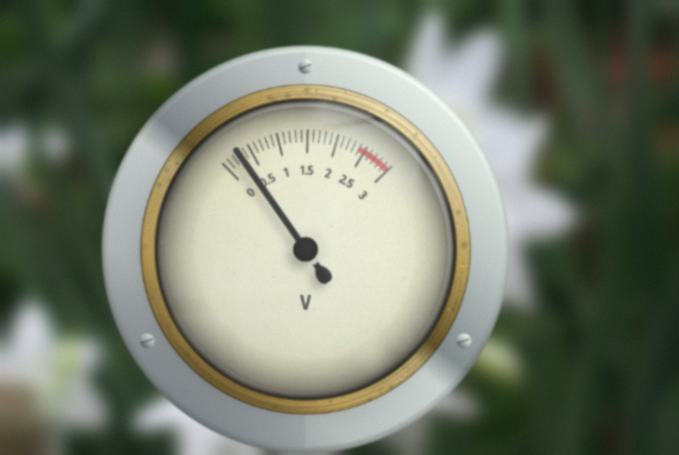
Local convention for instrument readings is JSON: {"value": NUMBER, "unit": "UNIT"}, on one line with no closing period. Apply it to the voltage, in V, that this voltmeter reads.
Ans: {"value": 0.3, "unit": "V"}
